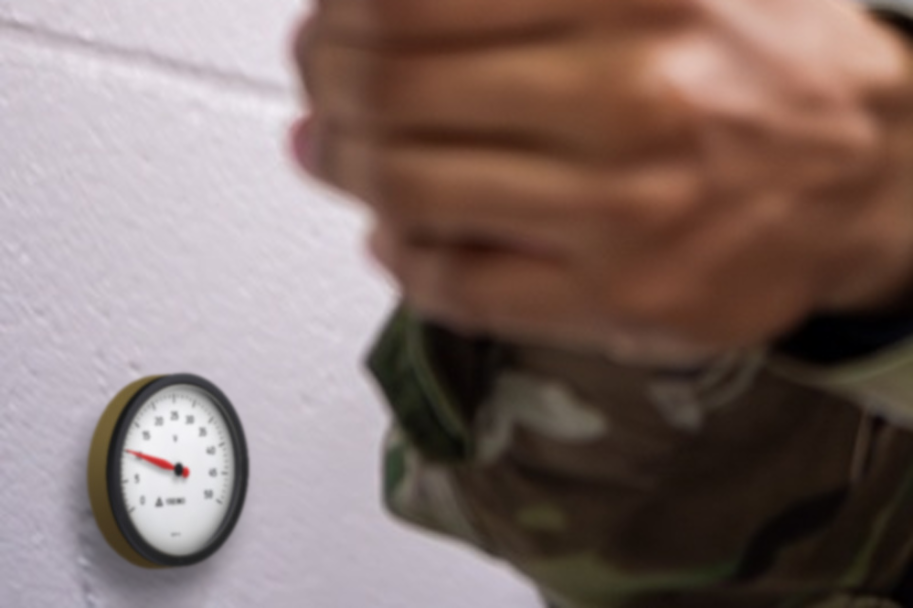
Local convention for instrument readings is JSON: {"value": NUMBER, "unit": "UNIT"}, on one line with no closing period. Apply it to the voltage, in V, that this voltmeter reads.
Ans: {"value": 10, "unit": "V"}
